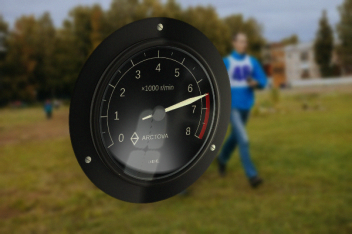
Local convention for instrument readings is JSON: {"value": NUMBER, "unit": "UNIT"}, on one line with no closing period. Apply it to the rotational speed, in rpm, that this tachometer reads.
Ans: {"value": 6500, "unit": "rpm"}
